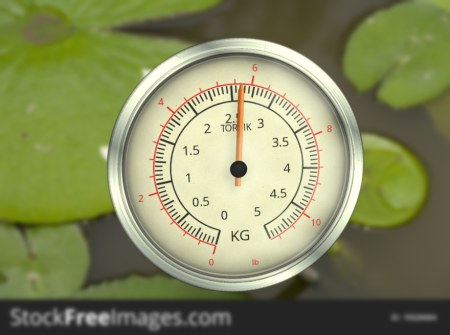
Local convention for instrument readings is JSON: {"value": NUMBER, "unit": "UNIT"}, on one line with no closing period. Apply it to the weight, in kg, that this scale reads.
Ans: {"value": 2.6, "unit": "kg"}
